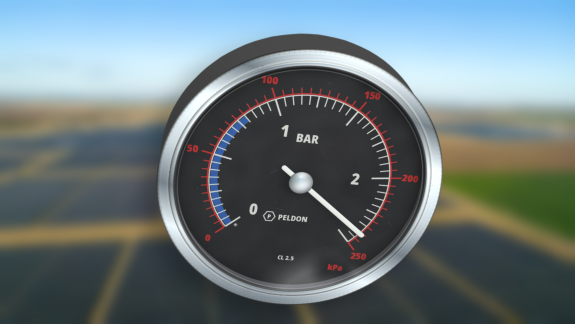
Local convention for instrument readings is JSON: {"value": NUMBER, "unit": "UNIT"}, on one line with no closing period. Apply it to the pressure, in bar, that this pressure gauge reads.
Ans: {"value": 2.4, "unit": "bar"}
